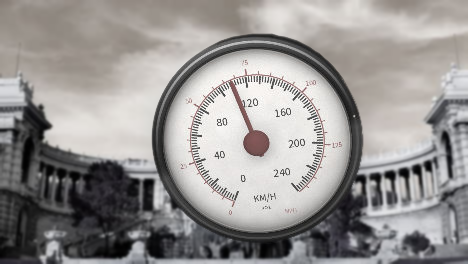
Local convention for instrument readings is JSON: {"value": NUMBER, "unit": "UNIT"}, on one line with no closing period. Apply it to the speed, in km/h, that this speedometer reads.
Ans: {"value": 110, "unit": "km/h"}
